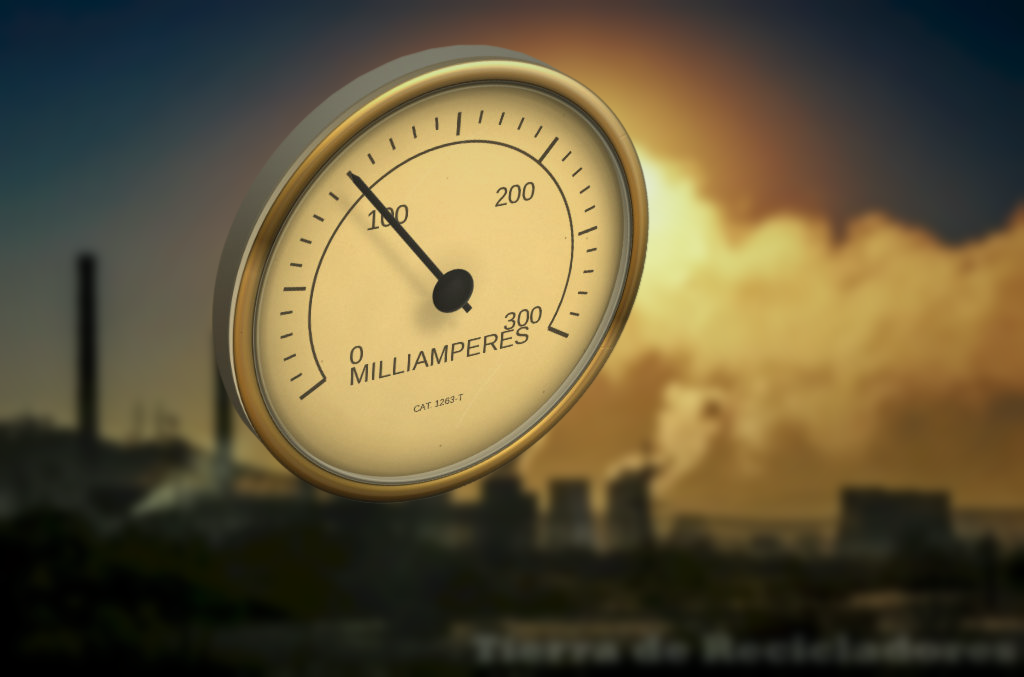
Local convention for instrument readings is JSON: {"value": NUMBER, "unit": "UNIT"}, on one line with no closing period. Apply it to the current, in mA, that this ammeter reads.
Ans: {"value": 100, "unit": "mA"}
